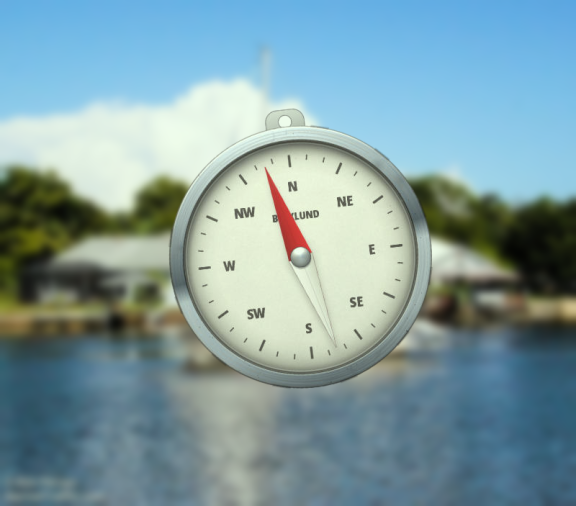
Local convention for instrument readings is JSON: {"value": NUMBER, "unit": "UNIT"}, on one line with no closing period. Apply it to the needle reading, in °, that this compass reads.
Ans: {"value": 345, "unit": "°"}
